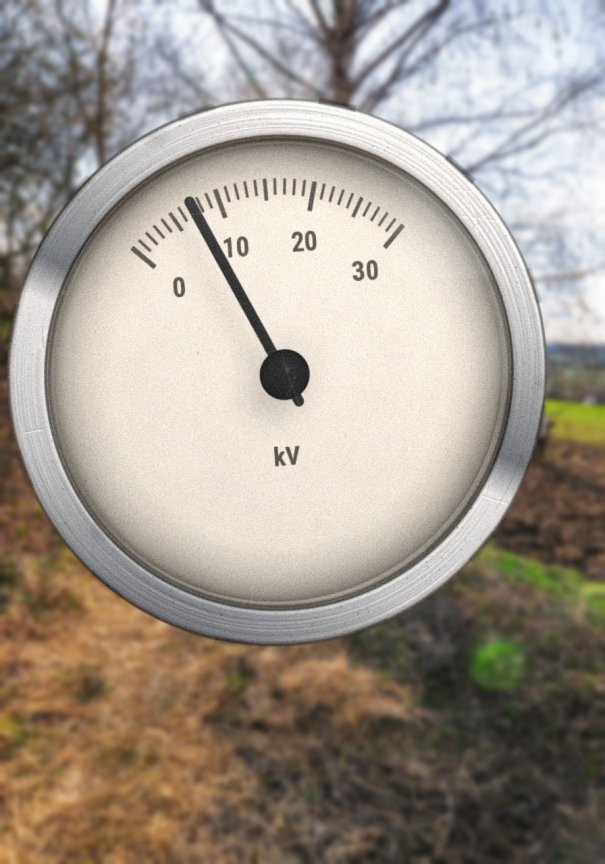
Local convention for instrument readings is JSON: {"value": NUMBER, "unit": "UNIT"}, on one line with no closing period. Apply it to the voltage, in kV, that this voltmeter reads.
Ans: {"value": 7, "unit": "kV"}
